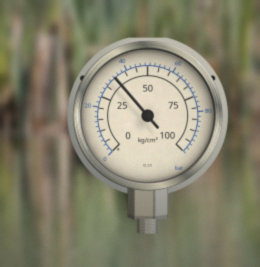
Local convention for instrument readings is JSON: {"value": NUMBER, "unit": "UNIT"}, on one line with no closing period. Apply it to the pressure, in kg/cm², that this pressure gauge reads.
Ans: {"value": 35, "unit": "kg/cm²"}
